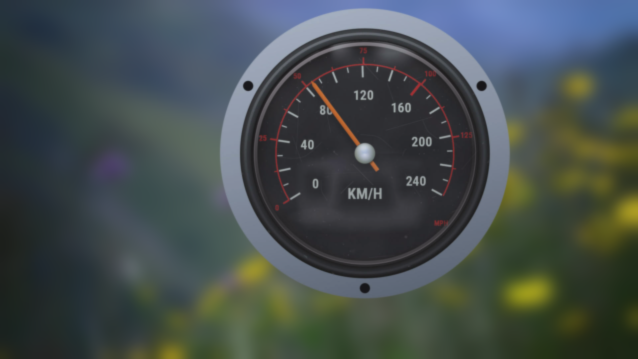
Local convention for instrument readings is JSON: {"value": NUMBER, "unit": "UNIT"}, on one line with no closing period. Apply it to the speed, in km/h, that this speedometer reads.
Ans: {"value": 85, "unit": "km/h"}
